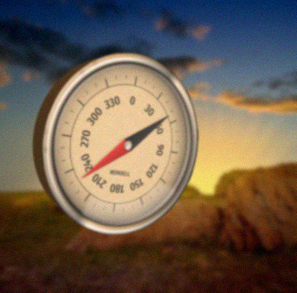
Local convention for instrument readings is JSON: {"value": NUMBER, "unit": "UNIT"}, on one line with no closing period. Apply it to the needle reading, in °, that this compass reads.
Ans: {"value": 230, "unit": "°"}
